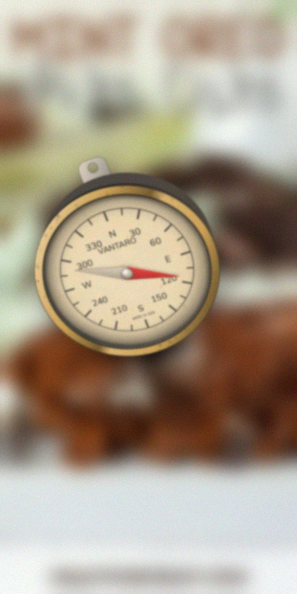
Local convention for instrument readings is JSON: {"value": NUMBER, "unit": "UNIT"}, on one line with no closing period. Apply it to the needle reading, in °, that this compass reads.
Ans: {"value": 112.5, "unit": "°"}
